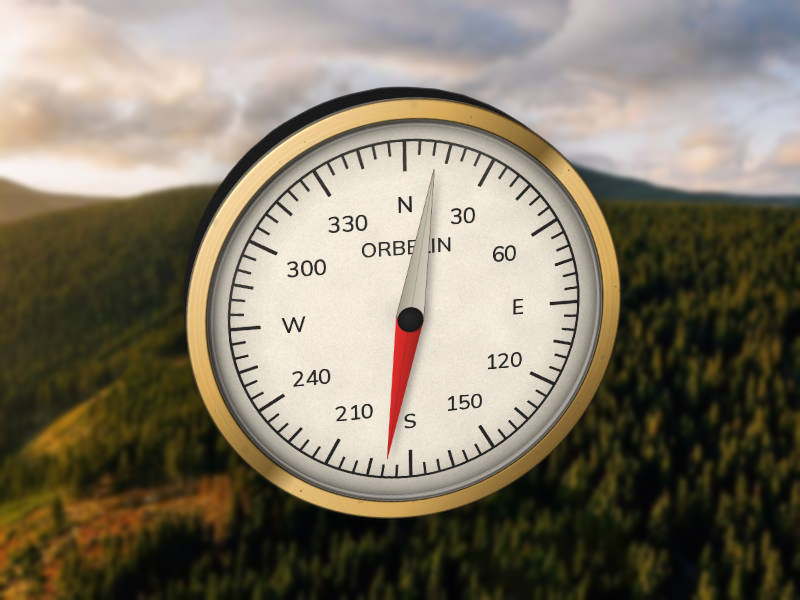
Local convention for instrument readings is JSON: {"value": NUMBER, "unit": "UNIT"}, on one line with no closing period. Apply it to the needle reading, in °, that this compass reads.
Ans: {"value": 190, "unit": "°"}
